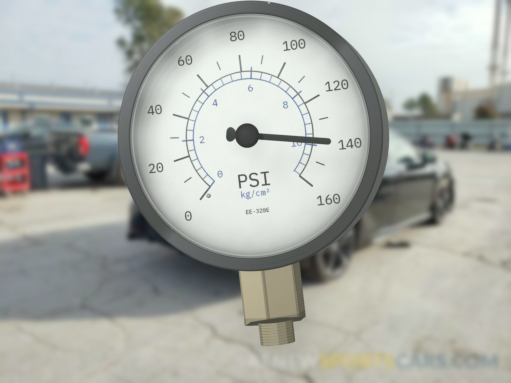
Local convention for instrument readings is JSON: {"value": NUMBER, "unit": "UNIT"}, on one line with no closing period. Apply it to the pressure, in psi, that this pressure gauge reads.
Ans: {"value": 140, "unit": "psi"}
